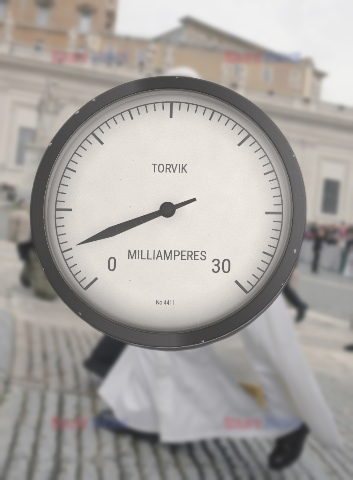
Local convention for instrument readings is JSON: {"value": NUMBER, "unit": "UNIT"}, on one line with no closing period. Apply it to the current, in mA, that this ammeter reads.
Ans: {"value": 2.5, "unit": "mA"}
